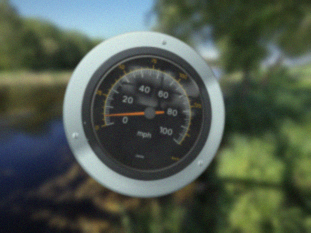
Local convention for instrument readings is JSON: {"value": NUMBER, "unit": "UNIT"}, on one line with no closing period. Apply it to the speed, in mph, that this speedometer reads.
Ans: {"value": 5, "unit": "mph"}
